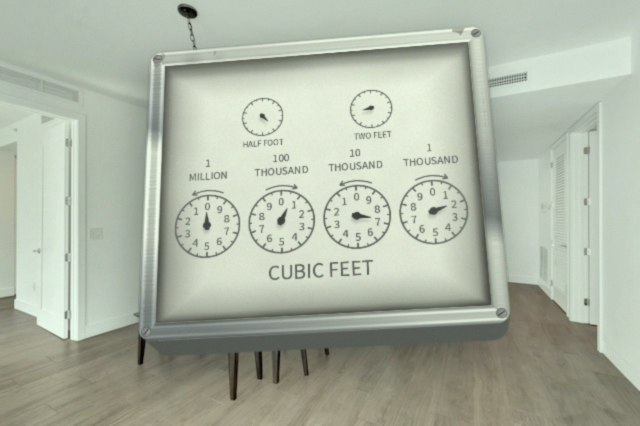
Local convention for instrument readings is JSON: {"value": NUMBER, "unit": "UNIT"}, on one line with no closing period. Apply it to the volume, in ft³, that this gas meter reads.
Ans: {"value": 7200, "unit": "ft³"}
